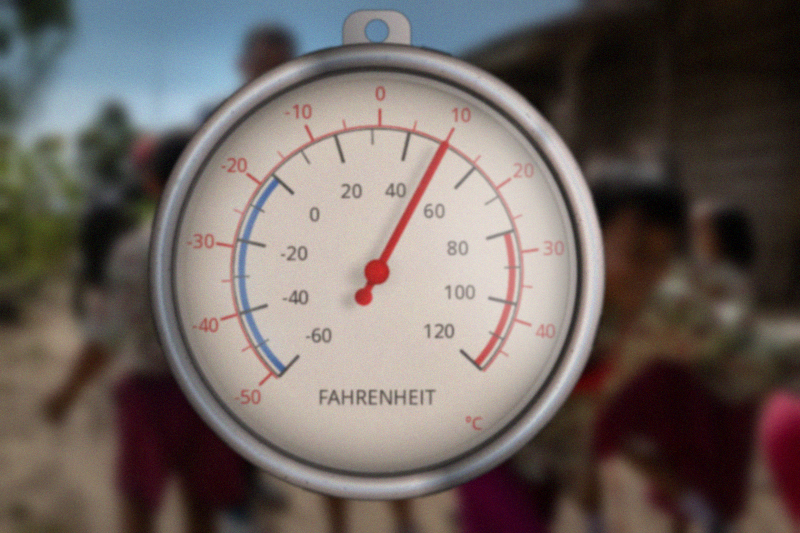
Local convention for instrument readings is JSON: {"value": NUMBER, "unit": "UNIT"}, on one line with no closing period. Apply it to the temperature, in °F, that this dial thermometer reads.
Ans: {"value": 50, "unit": "°F"}
